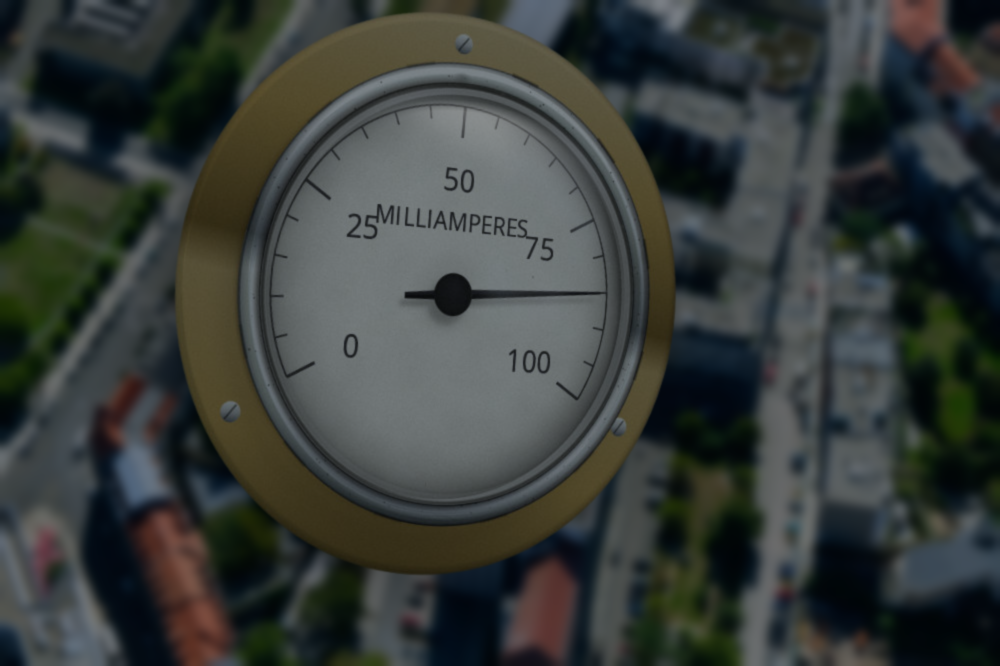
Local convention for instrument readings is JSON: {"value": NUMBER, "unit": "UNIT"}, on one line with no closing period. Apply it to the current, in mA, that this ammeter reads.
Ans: {"value": 85, "unit": "mA"}
